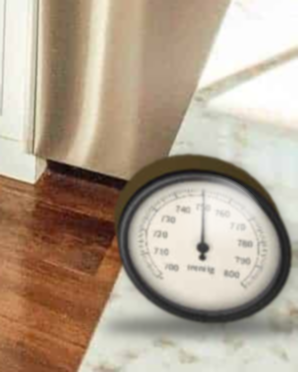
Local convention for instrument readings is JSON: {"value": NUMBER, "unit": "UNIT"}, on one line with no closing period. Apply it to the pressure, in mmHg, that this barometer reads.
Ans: {"value": 750, "unit": "mmHg"}
